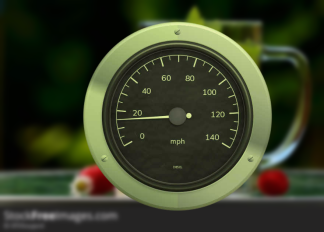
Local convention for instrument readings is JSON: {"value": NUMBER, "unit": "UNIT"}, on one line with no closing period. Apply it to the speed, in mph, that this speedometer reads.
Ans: {"value": 15, "unit": "mph"}
